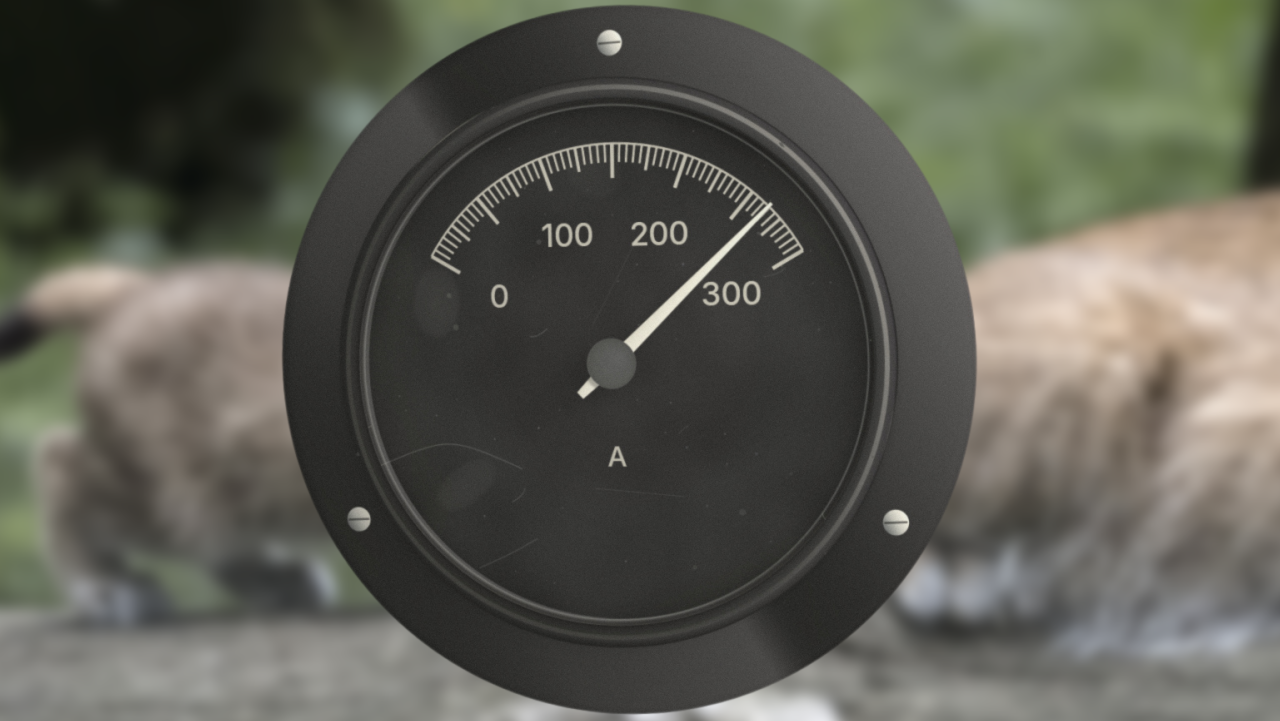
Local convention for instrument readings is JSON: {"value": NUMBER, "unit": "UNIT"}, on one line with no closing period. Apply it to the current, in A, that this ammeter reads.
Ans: {"value": 265, "unit": "A"}
